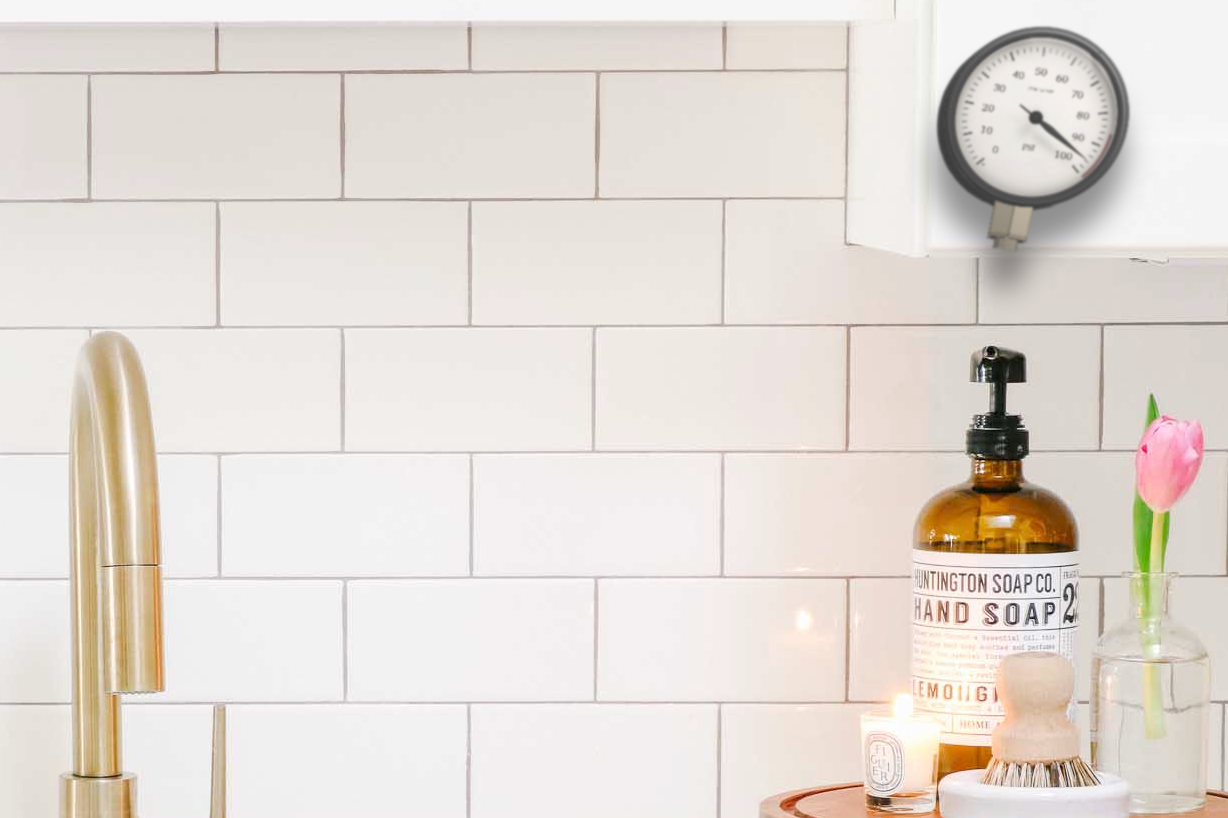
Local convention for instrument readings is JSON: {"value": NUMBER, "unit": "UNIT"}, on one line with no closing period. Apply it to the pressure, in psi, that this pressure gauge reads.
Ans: {"value": 96, "unit": "psi"}
